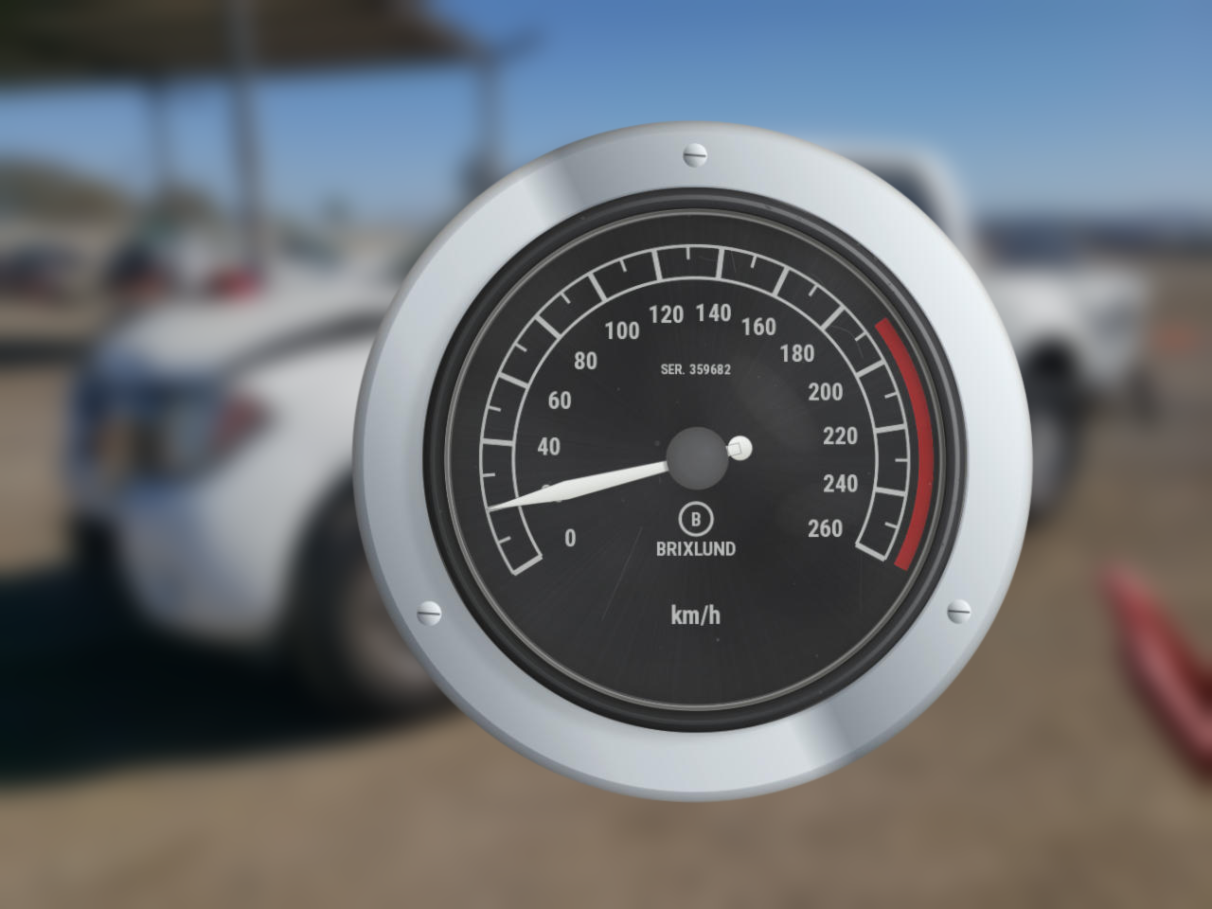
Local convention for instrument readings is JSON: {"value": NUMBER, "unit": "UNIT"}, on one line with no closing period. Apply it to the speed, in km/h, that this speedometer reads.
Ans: {"value": 20, "unit": "km/h"}
